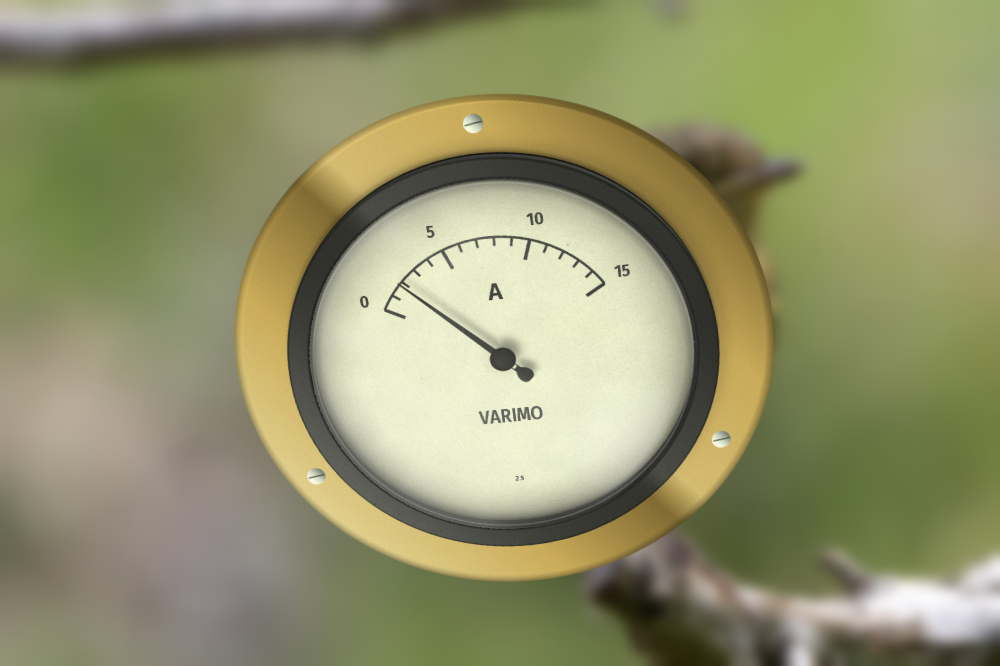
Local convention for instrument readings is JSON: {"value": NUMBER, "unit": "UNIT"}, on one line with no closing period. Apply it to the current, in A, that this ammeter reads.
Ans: {"value": 2, "unit": "A"}
